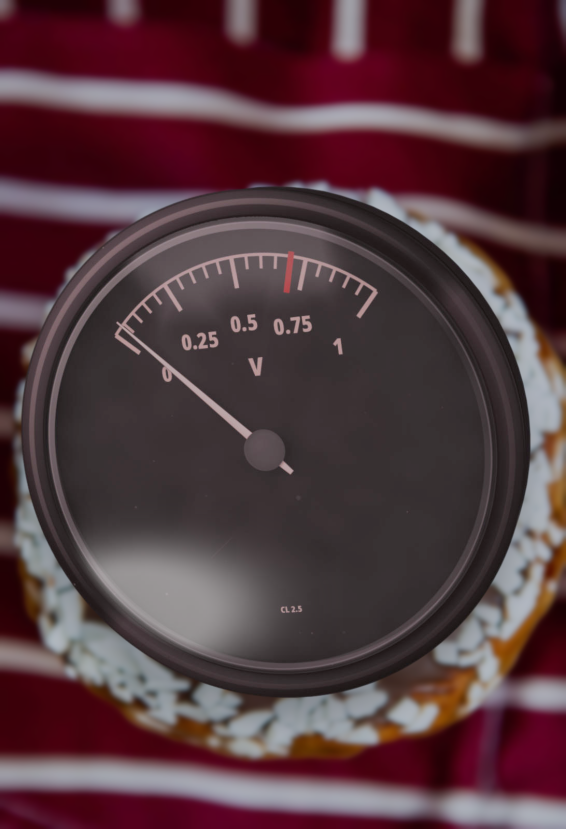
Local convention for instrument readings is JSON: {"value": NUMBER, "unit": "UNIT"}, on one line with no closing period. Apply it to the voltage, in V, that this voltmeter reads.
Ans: {"value": 0.05, "unit": "V"}
